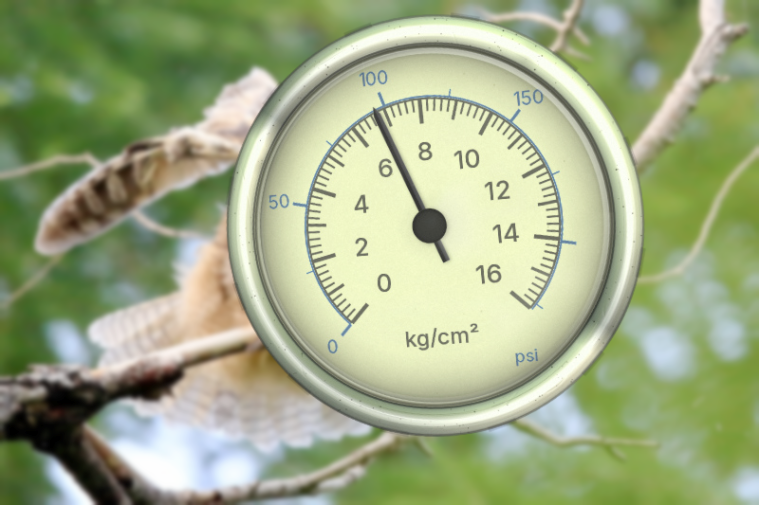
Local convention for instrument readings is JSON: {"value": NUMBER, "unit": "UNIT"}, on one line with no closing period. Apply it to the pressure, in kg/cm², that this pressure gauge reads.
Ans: {"value": 6.8, "unit": "kg/cm²"}
